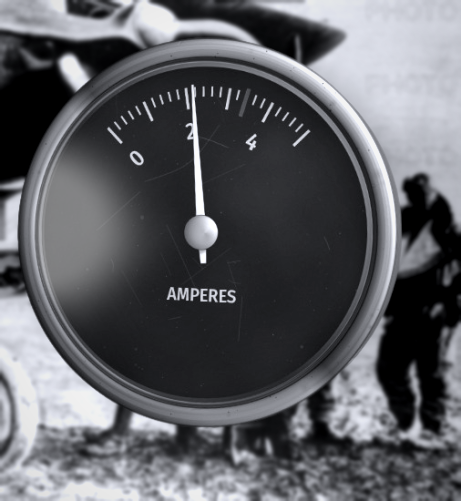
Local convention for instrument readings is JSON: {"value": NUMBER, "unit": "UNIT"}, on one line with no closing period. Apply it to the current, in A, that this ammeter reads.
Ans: {"value": 2.2, "unit": "A"}
